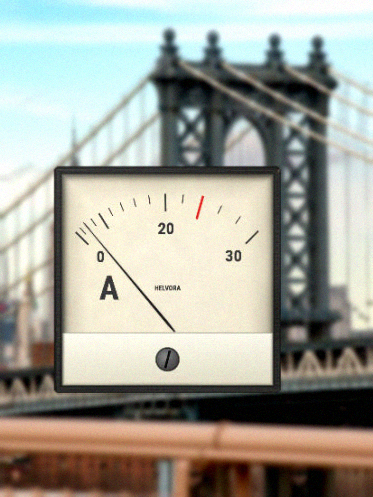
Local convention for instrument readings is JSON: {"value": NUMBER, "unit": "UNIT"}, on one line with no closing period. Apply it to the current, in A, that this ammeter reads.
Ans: {"value": 6, "unit": "A"}
